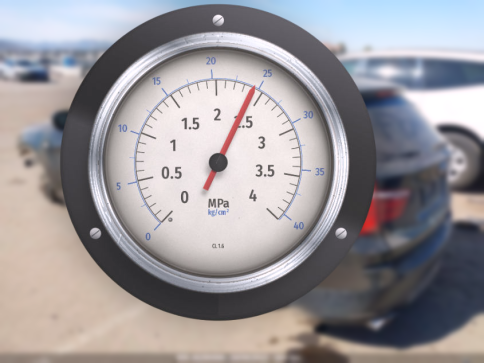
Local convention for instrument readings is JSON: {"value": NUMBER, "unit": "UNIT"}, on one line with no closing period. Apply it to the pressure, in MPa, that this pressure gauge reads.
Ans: {"value": 2.4, "unit": "MPa"}
